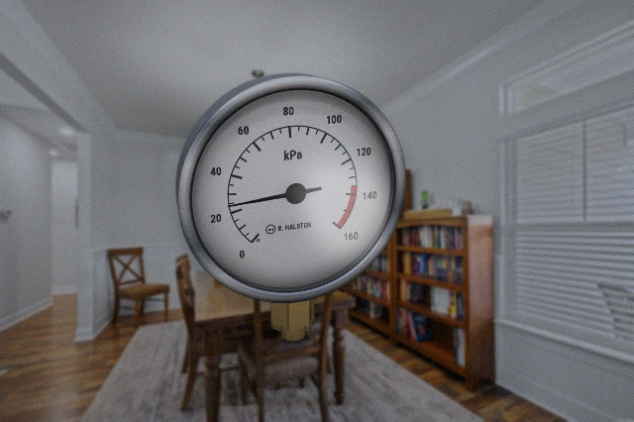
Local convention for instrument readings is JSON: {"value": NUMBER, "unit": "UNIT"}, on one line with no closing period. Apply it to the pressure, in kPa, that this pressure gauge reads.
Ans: {"value": 25, "unit": "kPa"}
